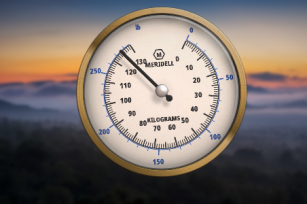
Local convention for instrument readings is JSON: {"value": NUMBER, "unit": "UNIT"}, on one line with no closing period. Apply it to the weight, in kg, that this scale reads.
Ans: {"value": 125, "unit": "kg"}
